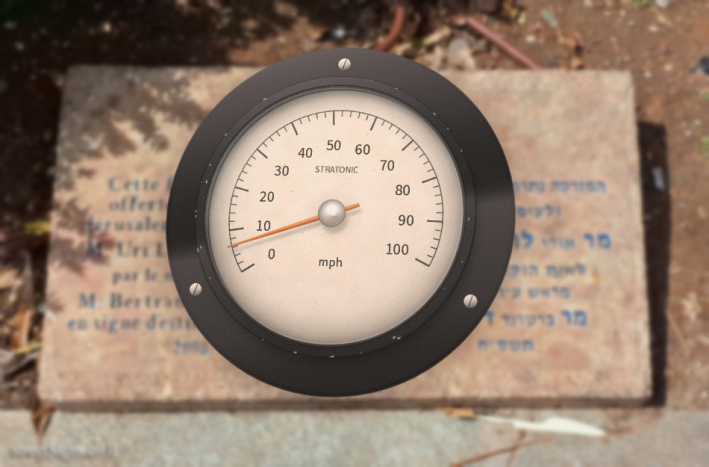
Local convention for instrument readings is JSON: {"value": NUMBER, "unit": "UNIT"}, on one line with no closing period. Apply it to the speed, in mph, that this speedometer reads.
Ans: {"value": 6, "unit": "mph"}
